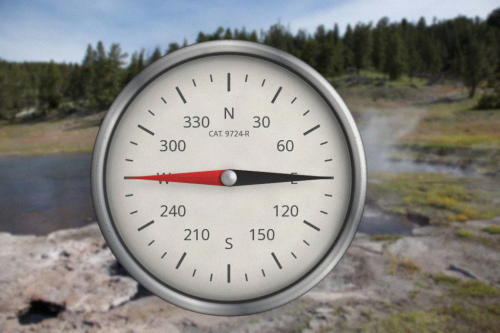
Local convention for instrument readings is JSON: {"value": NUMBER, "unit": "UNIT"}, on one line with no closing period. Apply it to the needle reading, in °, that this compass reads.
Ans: {"value": 270, "unit": "°"}
